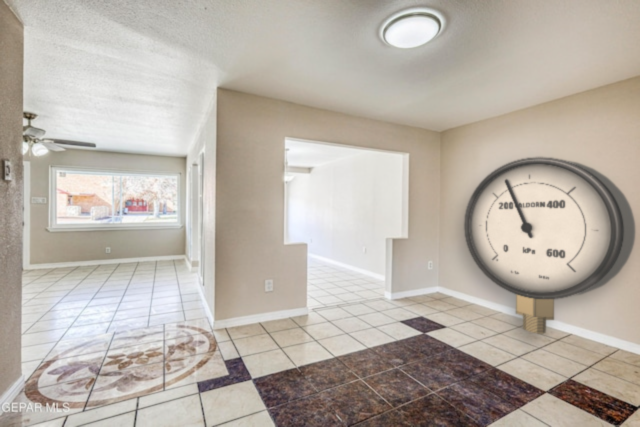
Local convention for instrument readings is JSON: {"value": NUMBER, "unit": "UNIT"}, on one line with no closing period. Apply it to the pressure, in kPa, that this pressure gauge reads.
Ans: {"value": 250, "unit": "kPa"}
